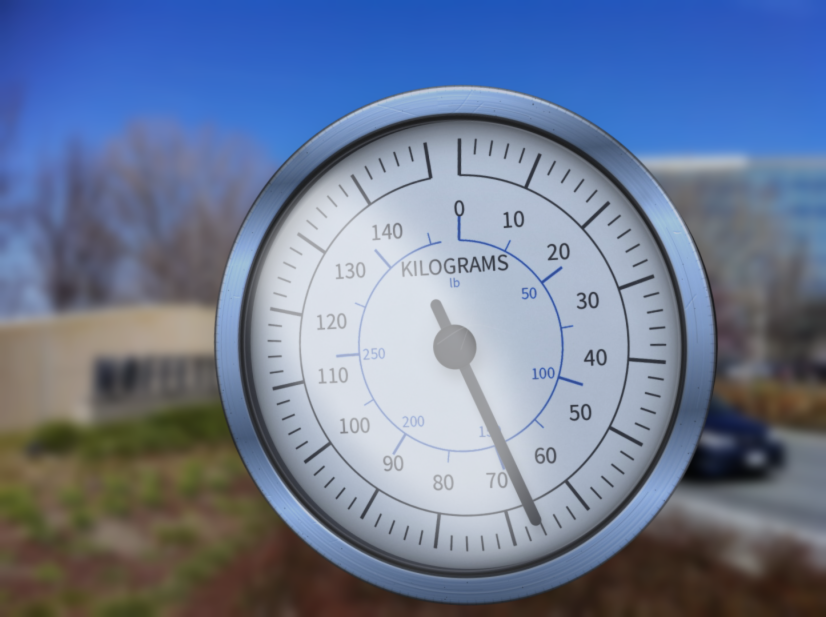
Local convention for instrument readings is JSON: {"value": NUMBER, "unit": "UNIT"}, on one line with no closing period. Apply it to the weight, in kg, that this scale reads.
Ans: {"value": 66, "unit": "kg"}
